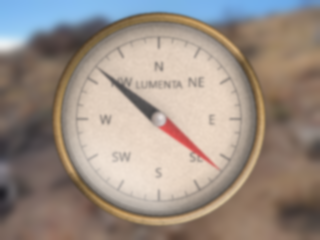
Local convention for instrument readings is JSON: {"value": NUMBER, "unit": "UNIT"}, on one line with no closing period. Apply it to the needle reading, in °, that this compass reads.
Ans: {"value": 130, "unit": "°"}
